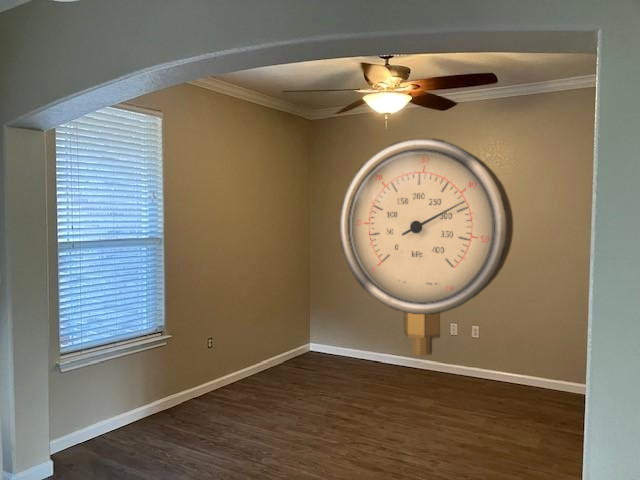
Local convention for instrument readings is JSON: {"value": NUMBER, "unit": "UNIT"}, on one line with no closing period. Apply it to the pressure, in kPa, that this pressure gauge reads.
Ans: {"value": 290, "unit": "kPa"}
